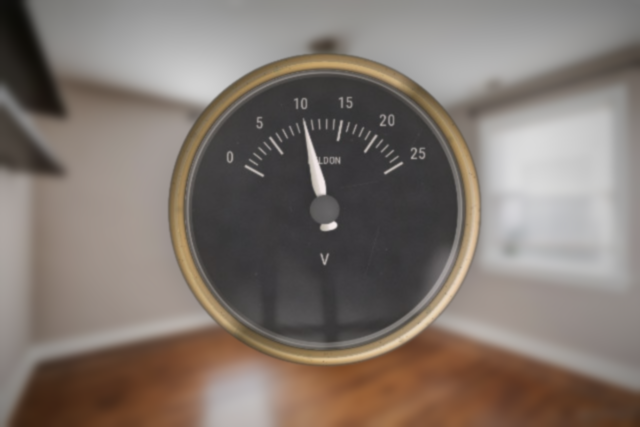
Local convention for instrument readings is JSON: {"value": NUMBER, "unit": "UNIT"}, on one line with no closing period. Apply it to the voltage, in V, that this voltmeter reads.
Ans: {"value": 10, "unit": "V"}
